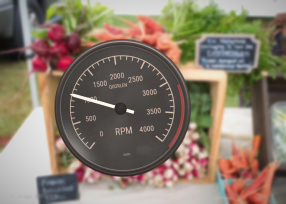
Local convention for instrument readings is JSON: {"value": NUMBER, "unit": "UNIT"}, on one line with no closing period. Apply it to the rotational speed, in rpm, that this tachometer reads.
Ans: {"value": 1000, "unit": "rpm"}
